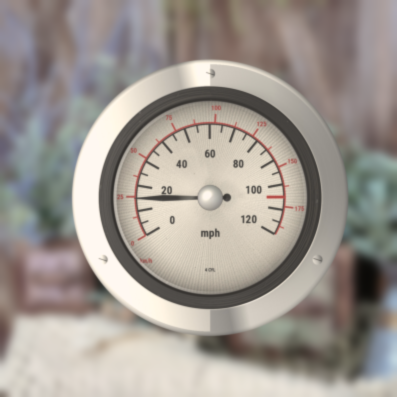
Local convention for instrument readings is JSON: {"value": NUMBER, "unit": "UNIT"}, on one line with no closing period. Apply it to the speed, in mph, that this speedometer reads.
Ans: {"value": 15, "unit": "mph"}
